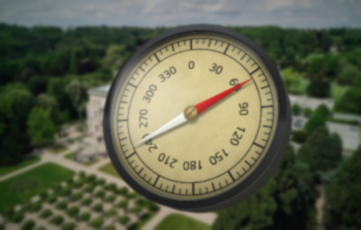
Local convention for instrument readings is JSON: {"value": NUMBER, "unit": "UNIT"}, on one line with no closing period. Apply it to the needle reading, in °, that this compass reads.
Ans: {"value": 65, "unit": "°"}
